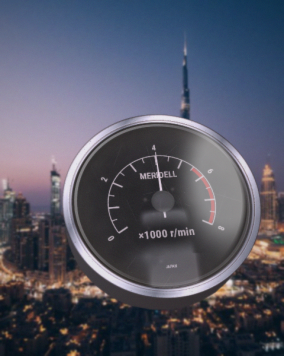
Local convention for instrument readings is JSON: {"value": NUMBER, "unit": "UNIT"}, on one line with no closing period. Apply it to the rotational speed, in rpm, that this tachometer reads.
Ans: {"value": 4000, "unit": "rpm"}
